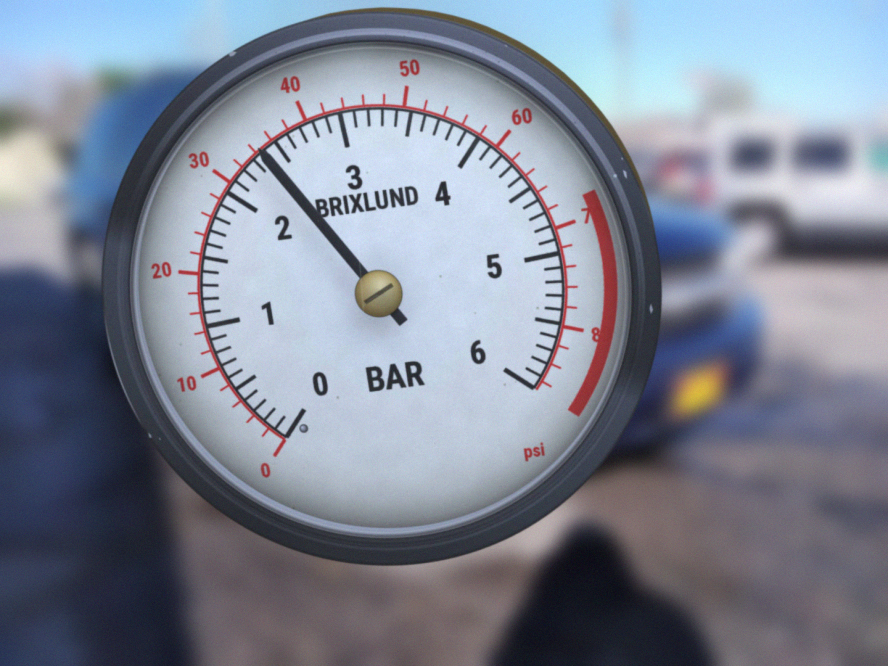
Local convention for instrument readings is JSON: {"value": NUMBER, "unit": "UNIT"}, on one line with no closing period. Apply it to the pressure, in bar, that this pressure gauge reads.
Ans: {"value": 2.4, "unit": "bar"}
